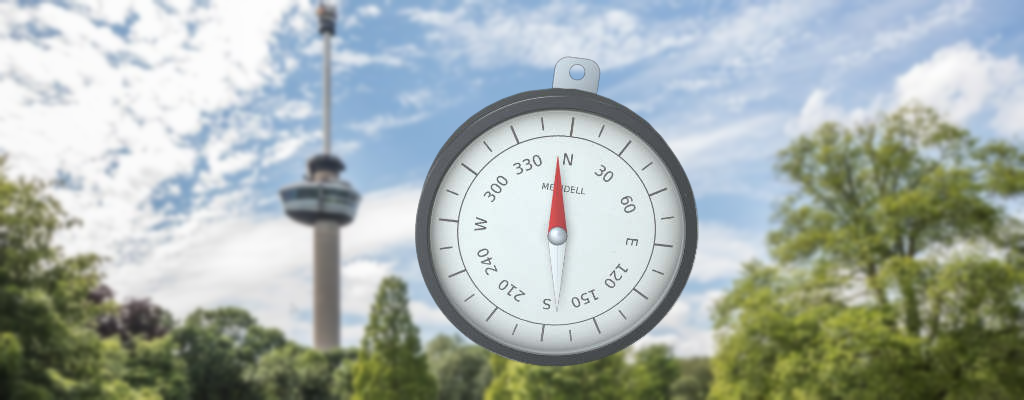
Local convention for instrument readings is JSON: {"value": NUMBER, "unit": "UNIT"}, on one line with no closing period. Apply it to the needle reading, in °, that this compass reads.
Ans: {"value": 352.5, "unit": "°"}
